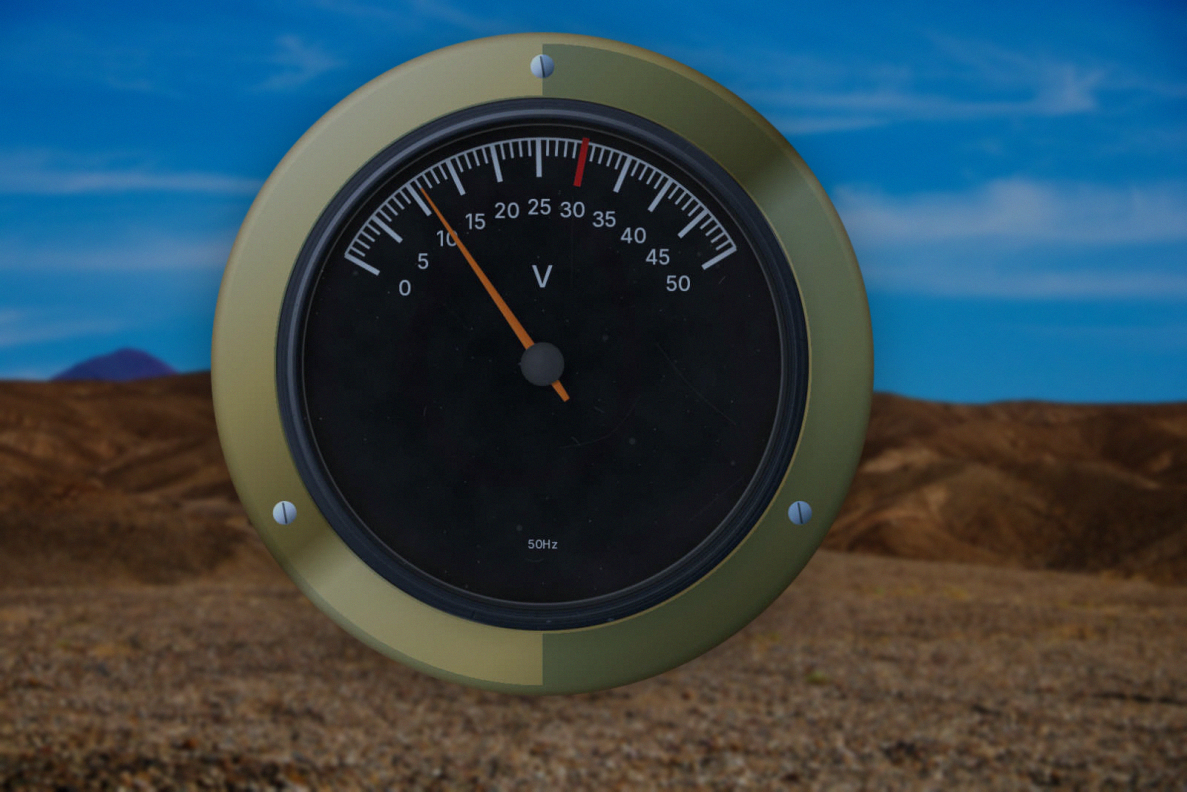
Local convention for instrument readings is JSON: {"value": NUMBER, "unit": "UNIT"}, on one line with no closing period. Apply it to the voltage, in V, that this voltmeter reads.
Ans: {"value": 11, "unit": "V"}
